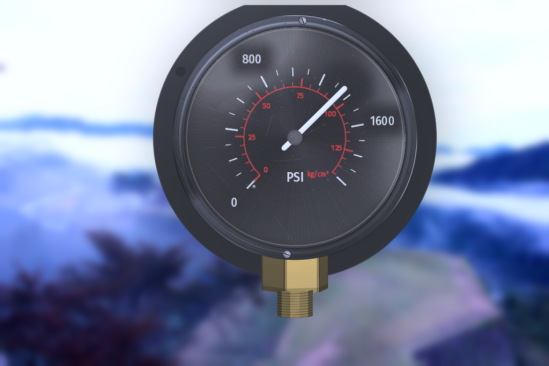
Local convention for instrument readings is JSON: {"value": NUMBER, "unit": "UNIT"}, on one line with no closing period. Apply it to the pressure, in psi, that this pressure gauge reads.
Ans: {"value": 1350, "unit": "psi"}
